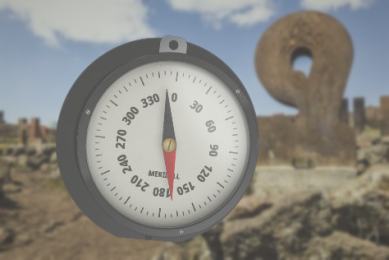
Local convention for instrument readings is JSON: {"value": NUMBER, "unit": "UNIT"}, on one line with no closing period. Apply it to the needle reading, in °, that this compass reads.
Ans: {"value": 170, "unit": "°"}
